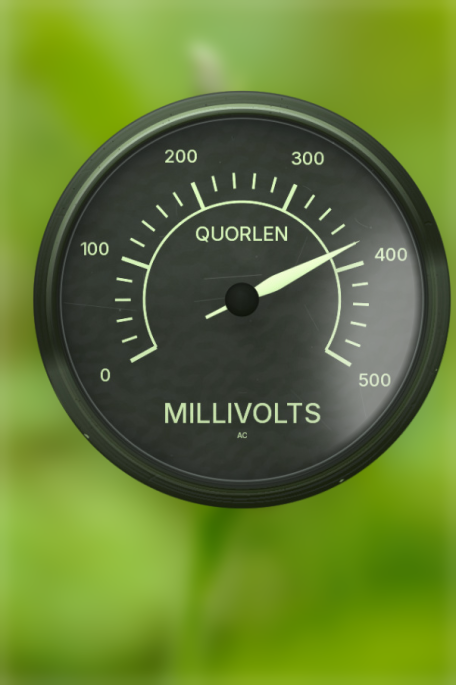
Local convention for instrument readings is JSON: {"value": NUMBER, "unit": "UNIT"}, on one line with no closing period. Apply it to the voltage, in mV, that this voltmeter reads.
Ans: {"value": 380, "unit": "mV"}
